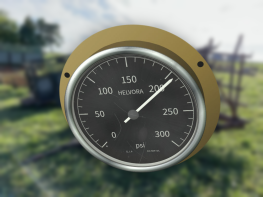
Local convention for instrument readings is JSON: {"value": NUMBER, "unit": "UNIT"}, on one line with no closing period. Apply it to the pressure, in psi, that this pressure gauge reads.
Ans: {"value": 205, "unit": "psi"}
